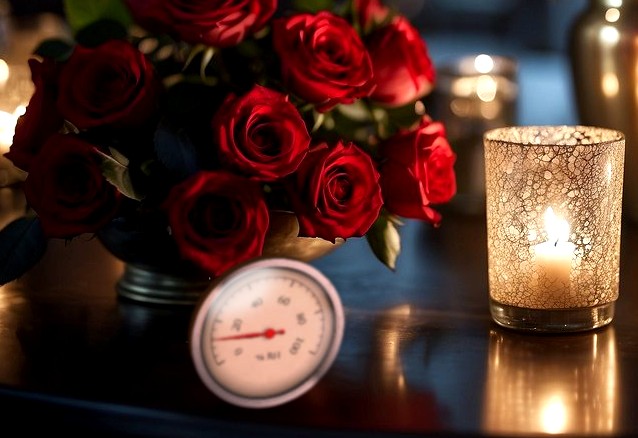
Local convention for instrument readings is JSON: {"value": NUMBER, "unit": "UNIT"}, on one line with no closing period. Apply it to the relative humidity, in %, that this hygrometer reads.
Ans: {"value": 12, "unit": "%"}
